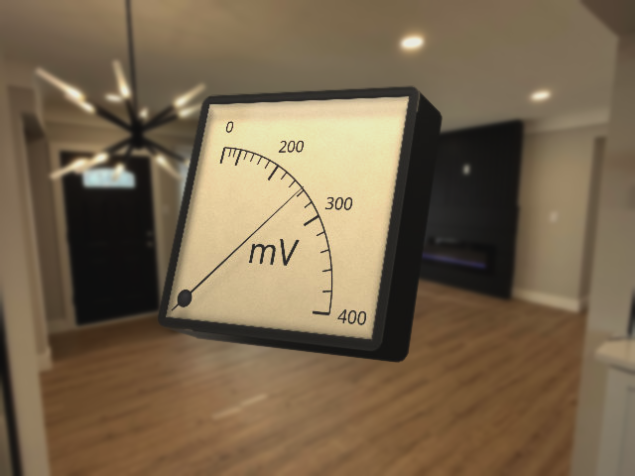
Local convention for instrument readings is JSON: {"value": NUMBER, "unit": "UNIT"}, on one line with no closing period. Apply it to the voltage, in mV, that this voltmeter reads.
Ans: {"value": 260, "unit": "mV"}
